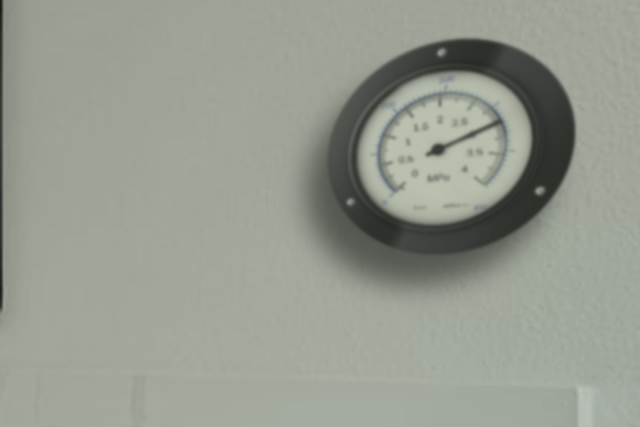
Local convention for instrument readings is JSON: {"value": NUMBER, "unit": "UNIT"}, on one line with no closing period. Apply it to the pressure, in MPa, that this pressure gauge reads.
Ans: {"value": 3, "unit": "MPa"}
